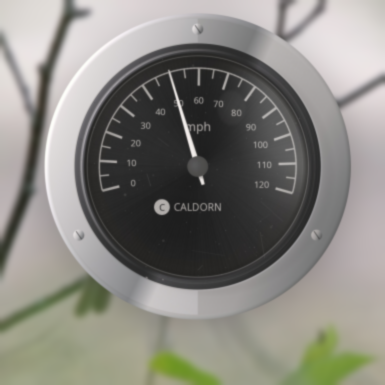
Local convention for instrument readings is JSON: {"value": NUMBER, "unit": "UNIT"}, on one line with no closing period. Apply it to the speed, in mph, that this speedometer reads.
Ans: {"value": 50, "unit": "mph"}
